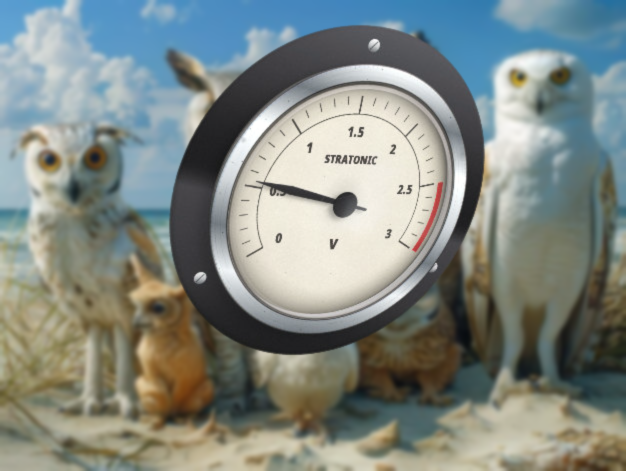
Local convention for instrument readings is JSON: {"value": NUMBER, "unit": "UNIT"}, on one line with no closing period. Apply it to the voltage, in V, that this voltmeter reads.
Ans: {"value": 0.55, "unit": "V"}
